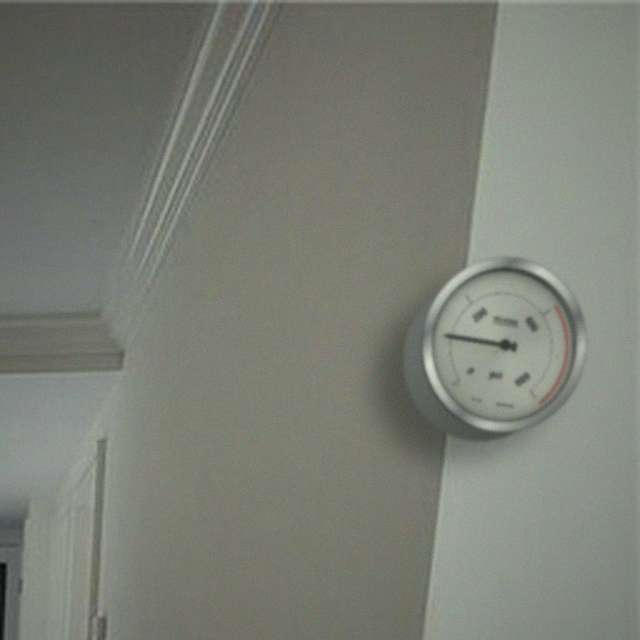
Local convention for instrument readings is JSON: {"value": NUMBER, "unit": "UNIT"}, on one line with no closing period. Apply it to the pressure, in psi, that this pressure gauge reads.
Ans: {"value": 100, "unit": "psi"}
